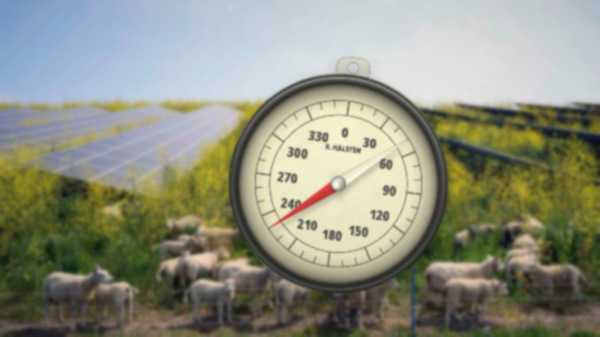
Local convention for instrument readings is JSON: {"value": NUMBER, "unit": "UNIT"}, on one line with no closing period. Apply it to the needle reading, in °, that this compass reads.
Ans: {"value": 230, "unit": "°"}
